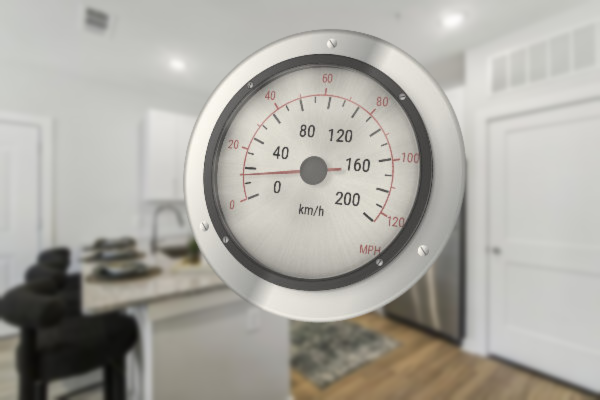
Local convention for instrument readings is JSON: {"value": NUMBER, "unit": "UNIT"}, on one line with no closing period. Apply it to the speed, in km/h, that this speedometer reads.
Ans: {"value": 15, "unit": "km/h"}
